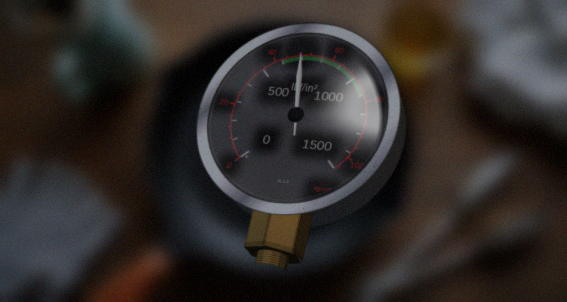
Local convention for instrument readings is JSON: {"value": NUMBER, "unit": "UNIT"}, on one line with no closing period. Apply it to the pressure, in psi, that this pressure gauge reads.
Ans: {"value": 700, "unit": "psi"}
